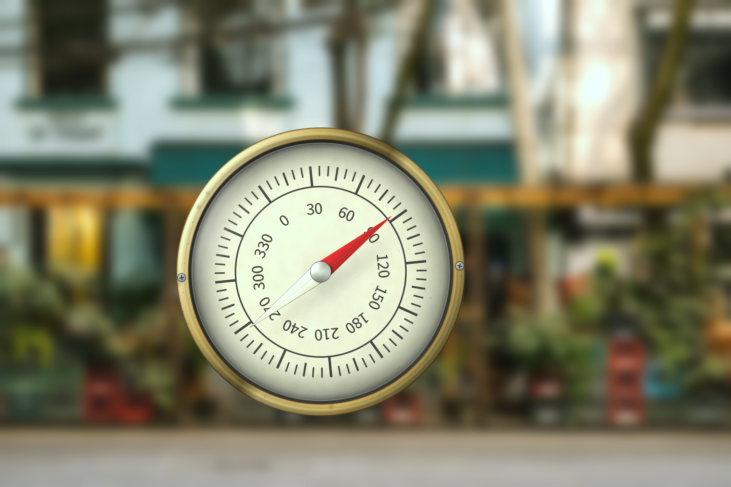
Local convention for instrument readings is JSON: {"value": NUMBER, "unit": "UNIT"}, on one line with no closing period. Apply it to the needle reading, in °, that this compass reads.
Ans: {"value": 87.5, "unit": "°"}
